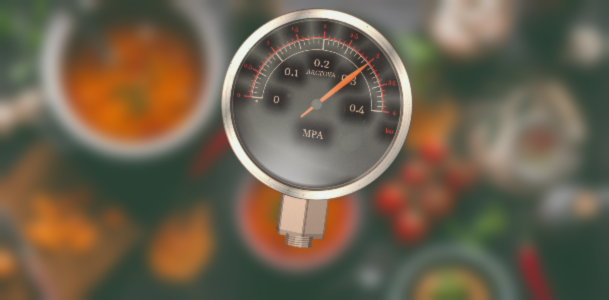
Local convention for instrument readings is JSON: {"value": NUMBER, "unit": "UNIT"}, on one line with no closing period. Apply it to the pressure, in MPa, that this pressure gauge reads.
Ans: {"value": 0.3, "unit": "MPa"}
